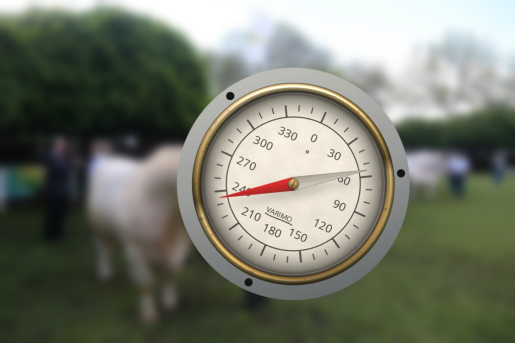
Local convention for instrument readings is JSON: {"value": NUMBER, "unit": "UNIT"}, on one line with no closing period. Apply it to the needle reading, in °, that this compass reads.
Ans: {"value": 235, "unit": "°"}
